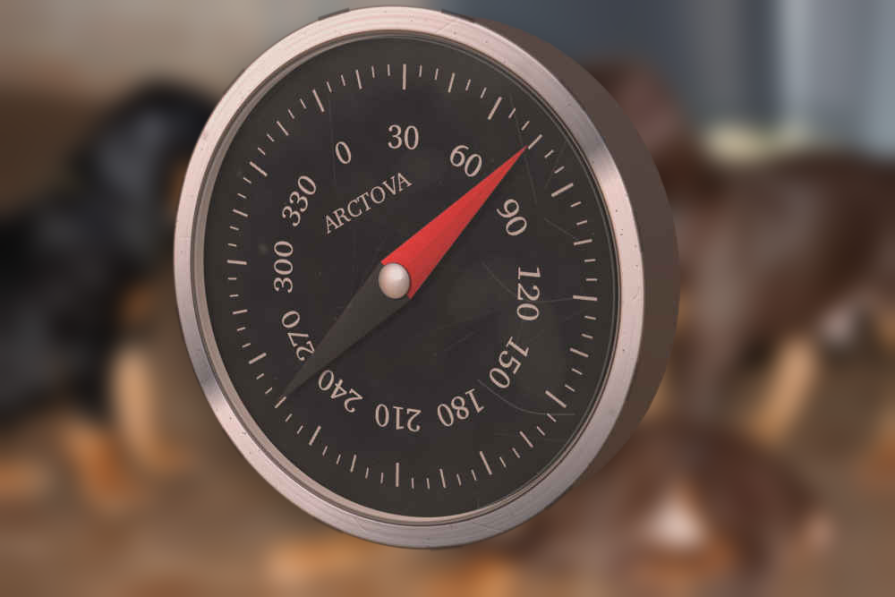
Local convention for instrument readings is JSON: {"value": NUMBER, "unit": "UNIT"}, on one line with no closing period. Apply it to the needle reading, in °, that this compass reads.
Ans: {"value": 75, "unit": "°"}
